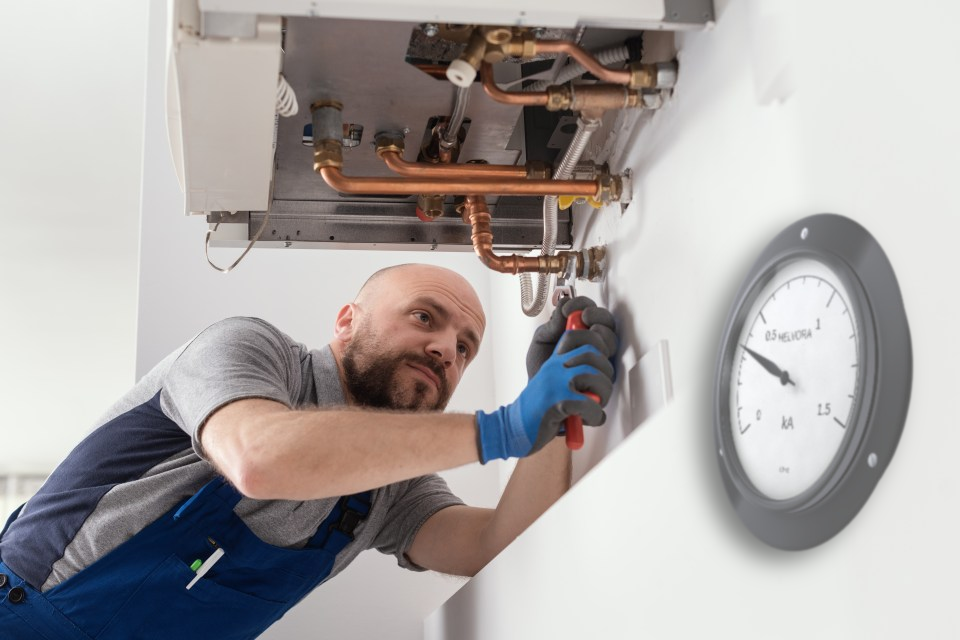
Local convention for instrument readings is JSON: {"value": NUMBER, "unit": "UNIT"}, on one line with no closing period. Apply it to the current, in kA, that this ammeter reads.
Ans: {"value": 0.35, "unit": "kA"}
